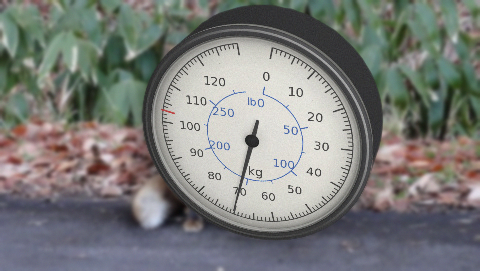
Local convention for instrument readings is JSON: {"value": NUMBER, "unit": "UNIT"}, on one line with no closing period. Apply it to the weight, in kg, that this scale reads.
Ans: {"value": 70, "unit": "kg"}
